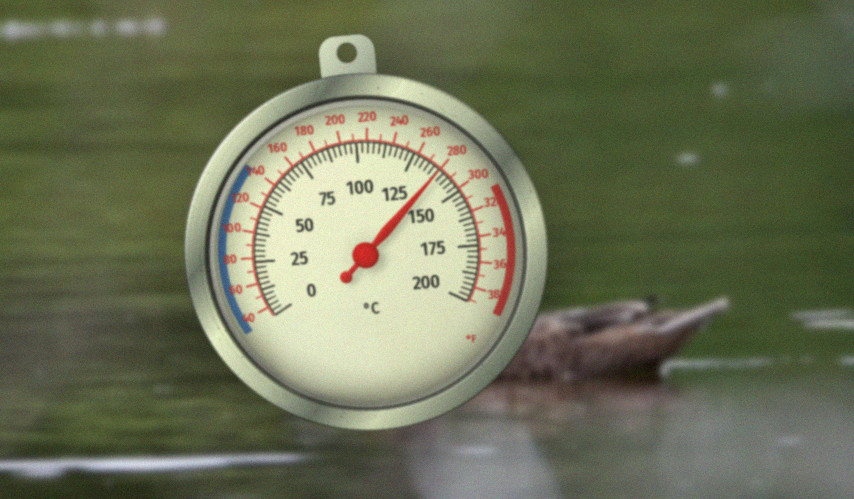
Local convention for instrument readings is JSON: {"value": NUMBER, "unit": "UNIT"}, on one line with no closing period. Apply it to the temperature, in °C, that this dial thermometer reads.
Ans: {"value": 137.5, "unit": "°C"}
